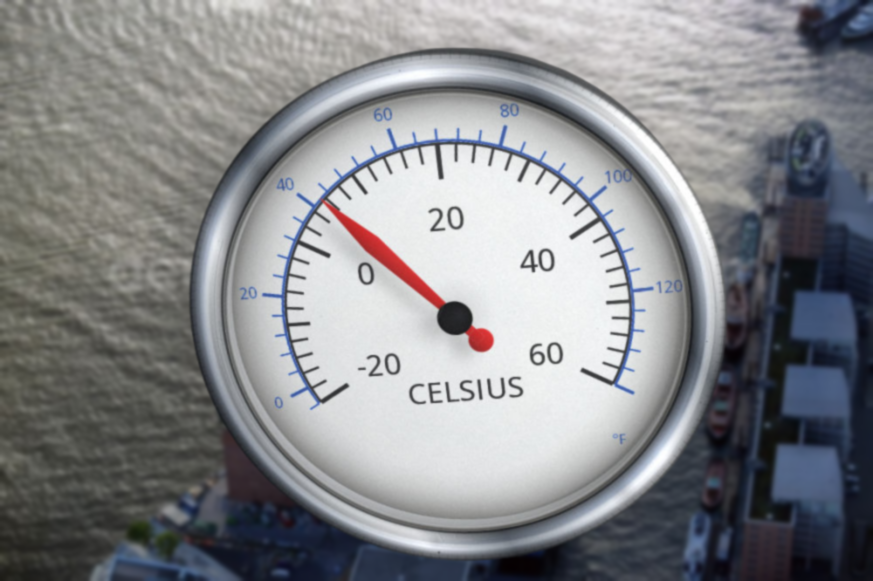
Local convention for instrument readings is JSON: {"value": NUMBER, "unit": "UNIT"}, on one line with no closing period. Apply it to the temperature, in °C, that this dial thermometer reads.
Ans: {"value": 6, "unit": "°C"}
